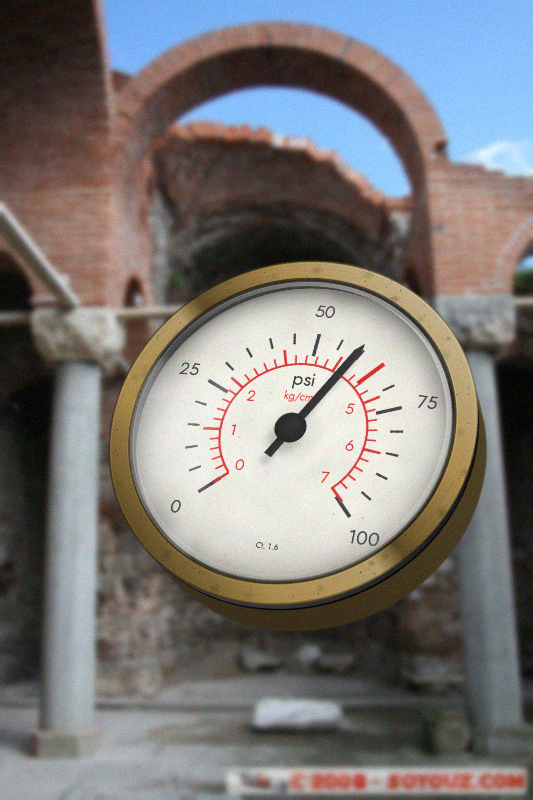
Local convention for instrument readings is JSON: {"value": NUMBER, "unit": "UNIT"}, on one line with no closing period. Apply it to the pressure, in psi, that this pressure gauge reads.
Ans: {"value": 60, "unit": "psi"}
